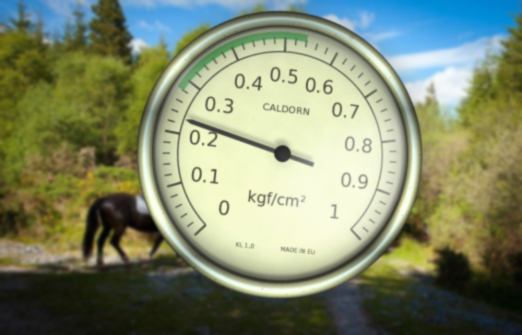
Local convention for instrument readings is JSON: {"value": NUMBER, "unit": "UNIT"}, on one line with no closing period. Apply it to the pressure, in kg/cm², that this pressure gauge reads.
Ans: {"value": 0.23, "unit": "kg/cm²"}
